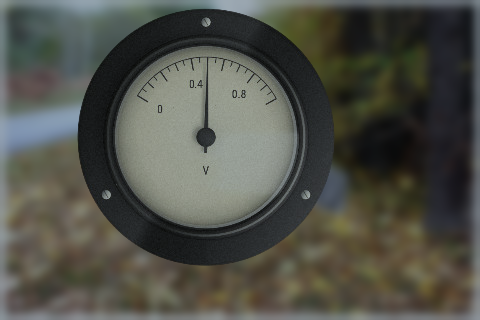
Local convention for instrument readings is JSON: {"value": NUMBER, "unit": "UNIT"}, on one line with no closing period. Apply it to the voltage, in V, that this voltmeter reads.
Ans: {"value": 0.5, "unit": "V"}
